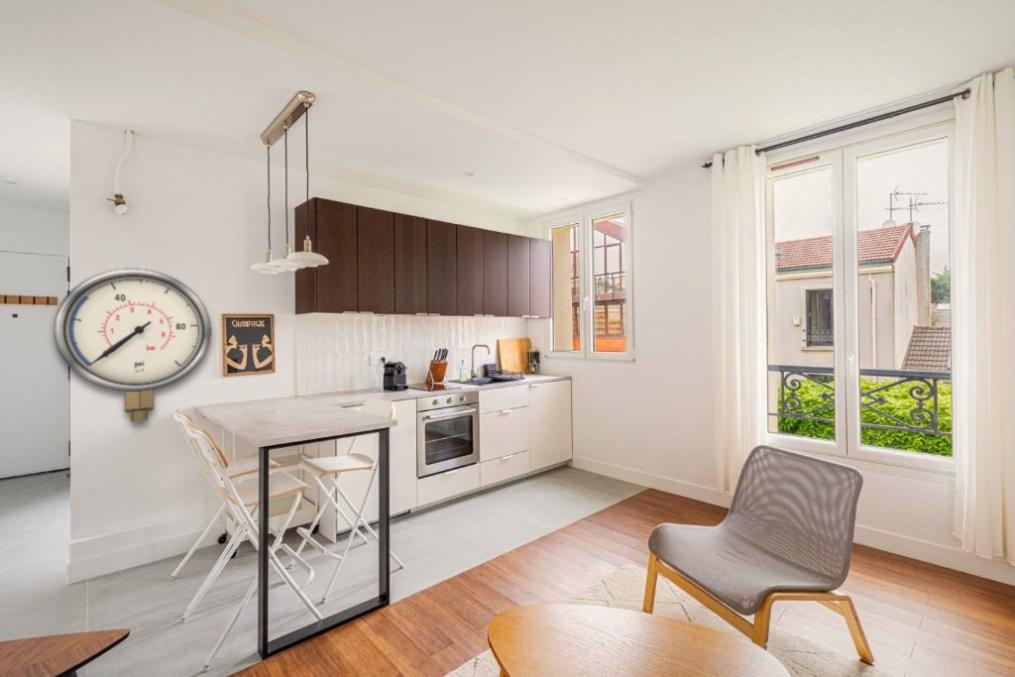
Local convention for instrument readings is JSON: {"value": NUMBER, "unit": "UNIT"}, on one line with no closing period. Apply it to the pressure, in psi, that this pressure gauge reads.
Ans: {"value": 0, "unit": "psi"}
